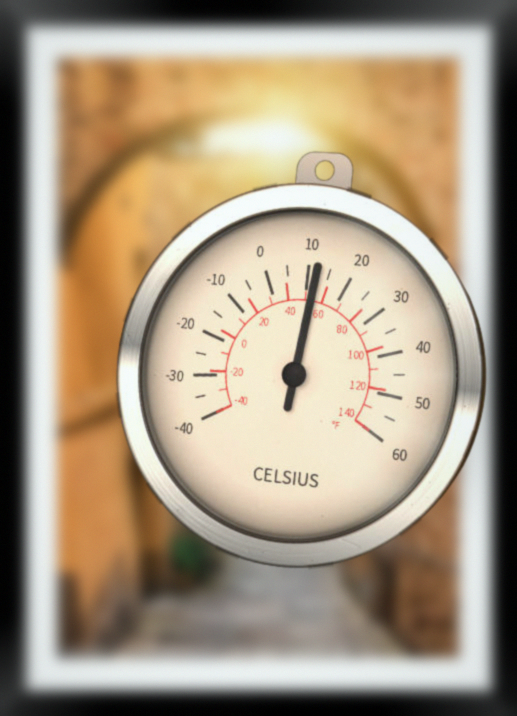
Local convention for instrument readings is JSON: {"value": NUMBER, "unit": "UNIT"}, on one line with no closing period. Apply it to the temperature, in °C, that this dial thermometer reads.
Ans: {"value": 12.5, "unit": "°C"}
